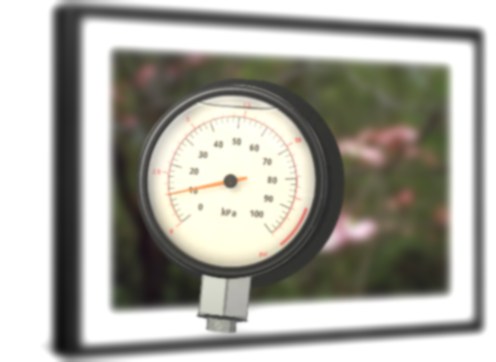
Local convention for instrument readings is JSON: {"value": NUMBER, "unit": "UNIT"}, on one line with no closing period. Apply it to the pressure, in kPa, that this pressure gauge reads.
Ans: {"value": 10, "unit": "kPa"}
